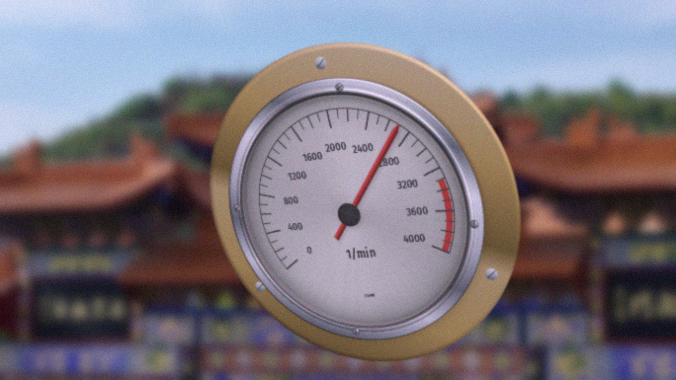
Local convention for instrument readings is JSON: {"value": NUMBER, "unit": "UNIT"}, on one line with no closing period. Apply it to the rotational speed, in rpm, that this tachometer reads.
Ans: {"value": 2700, "unit": "rpm"}
